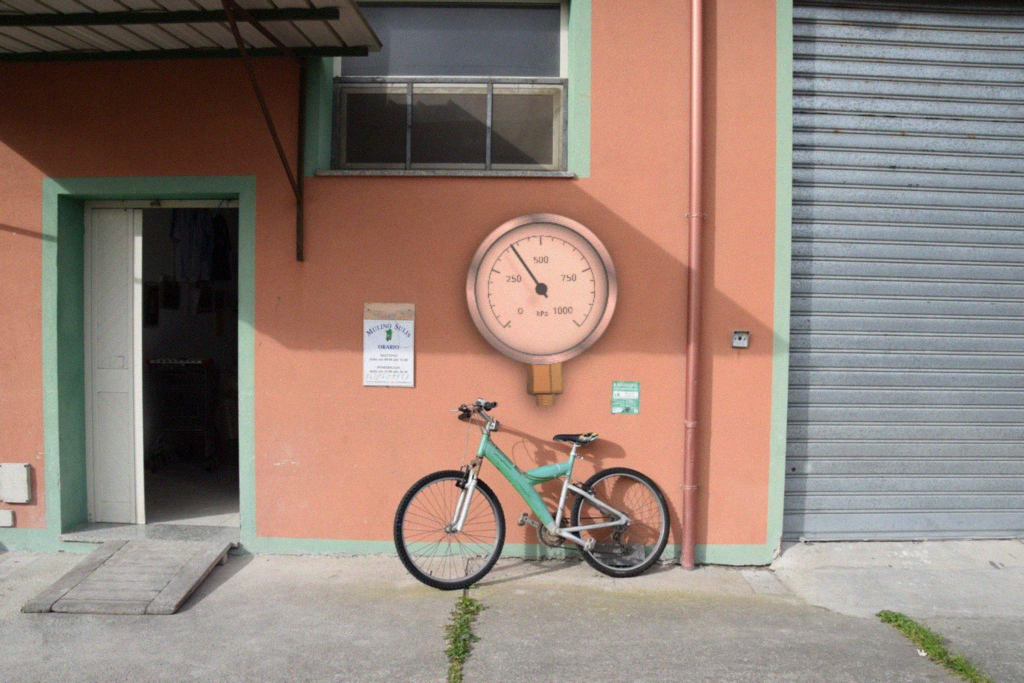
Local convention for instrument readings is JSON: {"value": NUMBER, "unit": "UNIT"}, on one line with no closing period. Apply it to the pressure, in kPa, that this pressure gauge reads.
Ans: {"value": 375, "unit": "kPa"}
